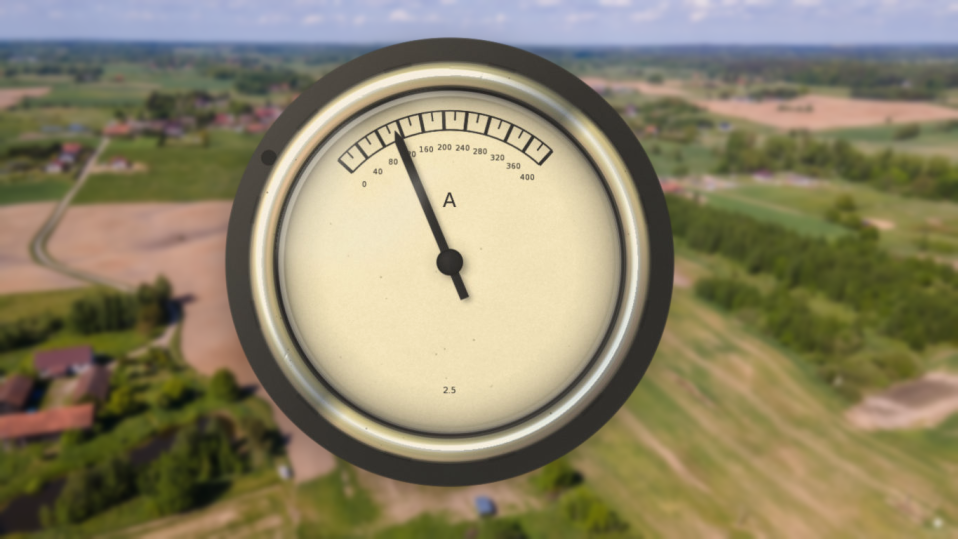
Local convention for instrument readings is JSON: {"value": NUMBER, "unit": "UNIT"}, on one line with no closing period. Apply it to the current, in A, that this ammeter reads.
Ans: {"value": 110, "unit": "A"}
